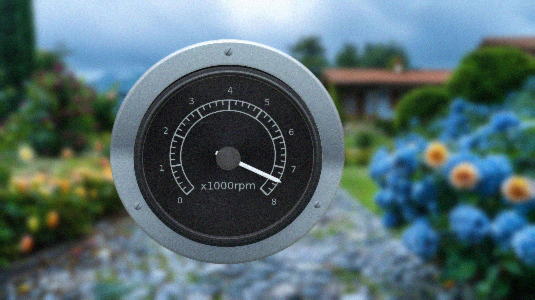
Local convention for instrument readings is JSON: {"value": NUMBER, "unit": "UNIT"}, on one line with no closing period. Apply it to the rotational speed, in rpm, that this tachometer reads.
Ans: {"value": 7400, "unit": "rpm"}
